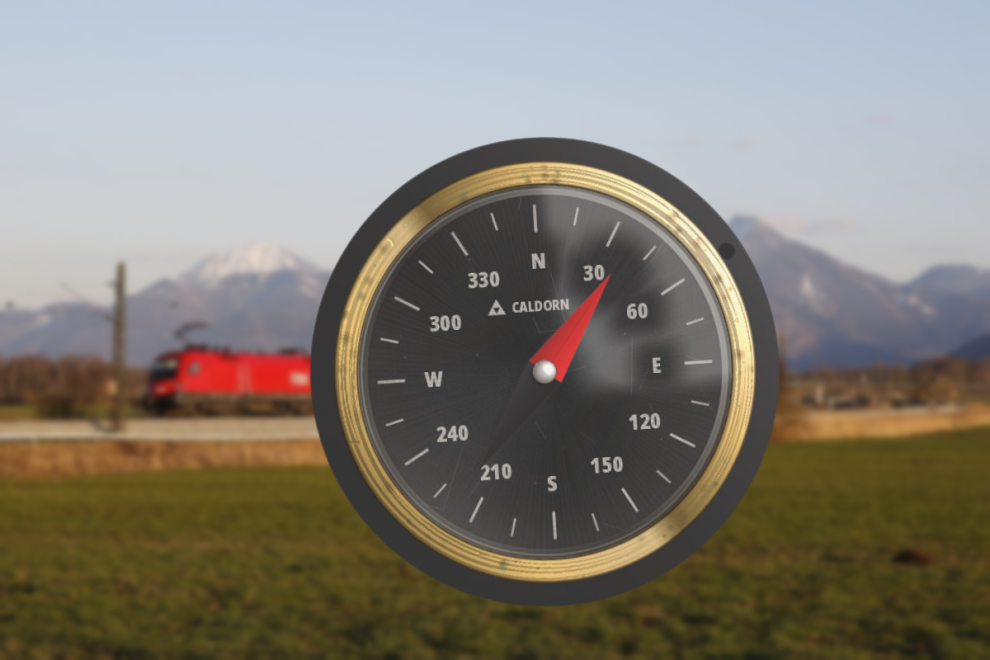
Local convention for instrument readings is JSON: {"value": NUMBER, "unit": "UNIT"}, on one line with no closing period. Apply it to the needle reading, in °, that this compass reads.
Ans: {"value": 37.5, "unit": "°"}
